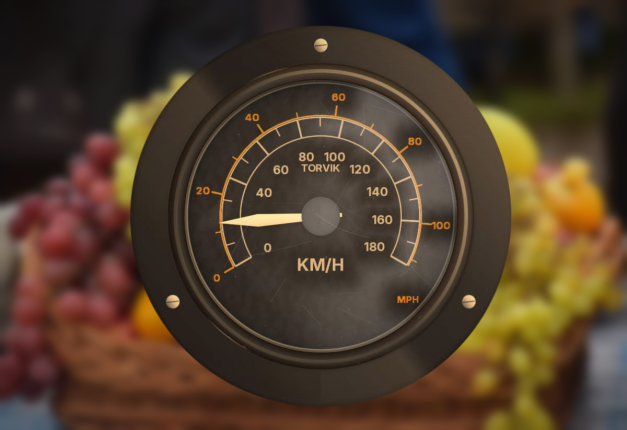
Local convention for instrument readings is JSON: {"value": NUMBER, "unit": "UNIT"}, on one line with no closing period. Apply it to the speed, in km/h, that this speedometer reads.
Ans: {"value": 20, "unit": "km/h"}
